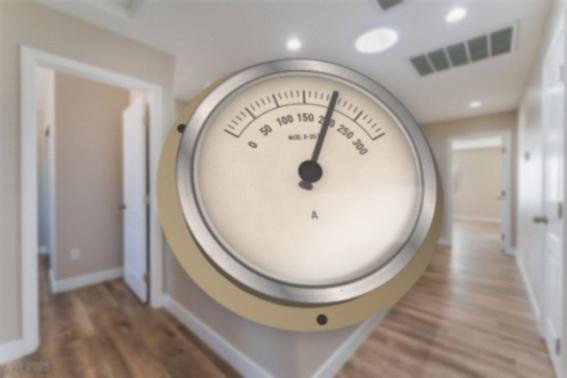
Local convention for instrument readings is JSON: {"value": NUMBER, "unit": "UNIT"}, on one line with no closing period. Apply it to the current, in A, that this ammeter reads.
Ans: {"value": 200, "unit": "A"}
